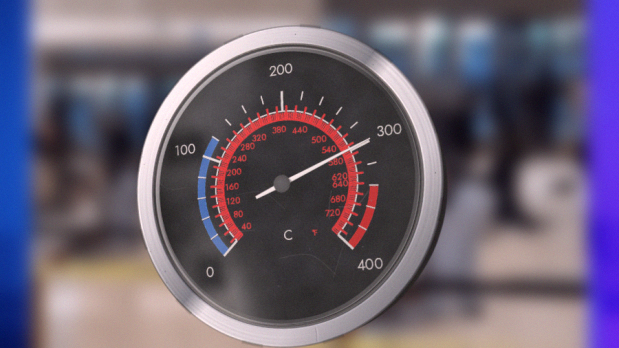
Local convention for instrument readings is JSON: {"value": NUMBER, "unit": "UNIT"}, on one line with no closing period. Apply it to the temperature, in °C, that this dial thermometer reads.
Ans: {"value": 300, "unit": "°C"}
